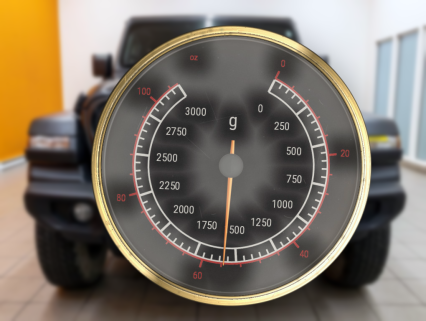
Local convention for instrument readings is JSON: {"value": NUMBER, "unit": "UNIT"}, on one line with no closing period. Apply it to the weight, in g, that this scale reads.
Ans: {"value": 1575, "unit": "g"}
